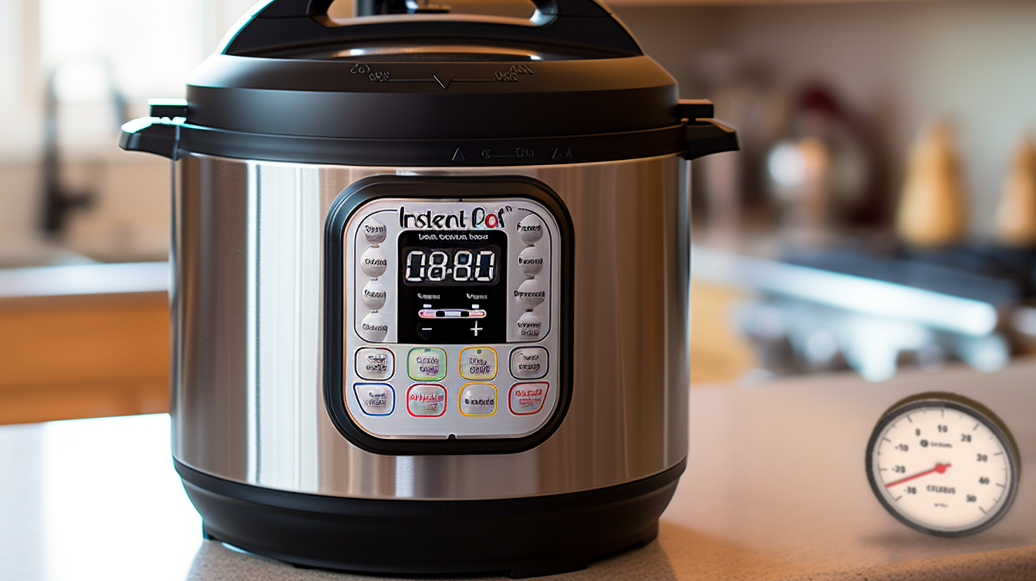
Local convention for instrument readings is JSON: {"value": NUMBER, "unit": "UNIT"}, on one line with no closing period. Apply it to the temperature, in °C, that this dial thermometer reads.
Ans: {"value": -25, "unit": "°C"}
